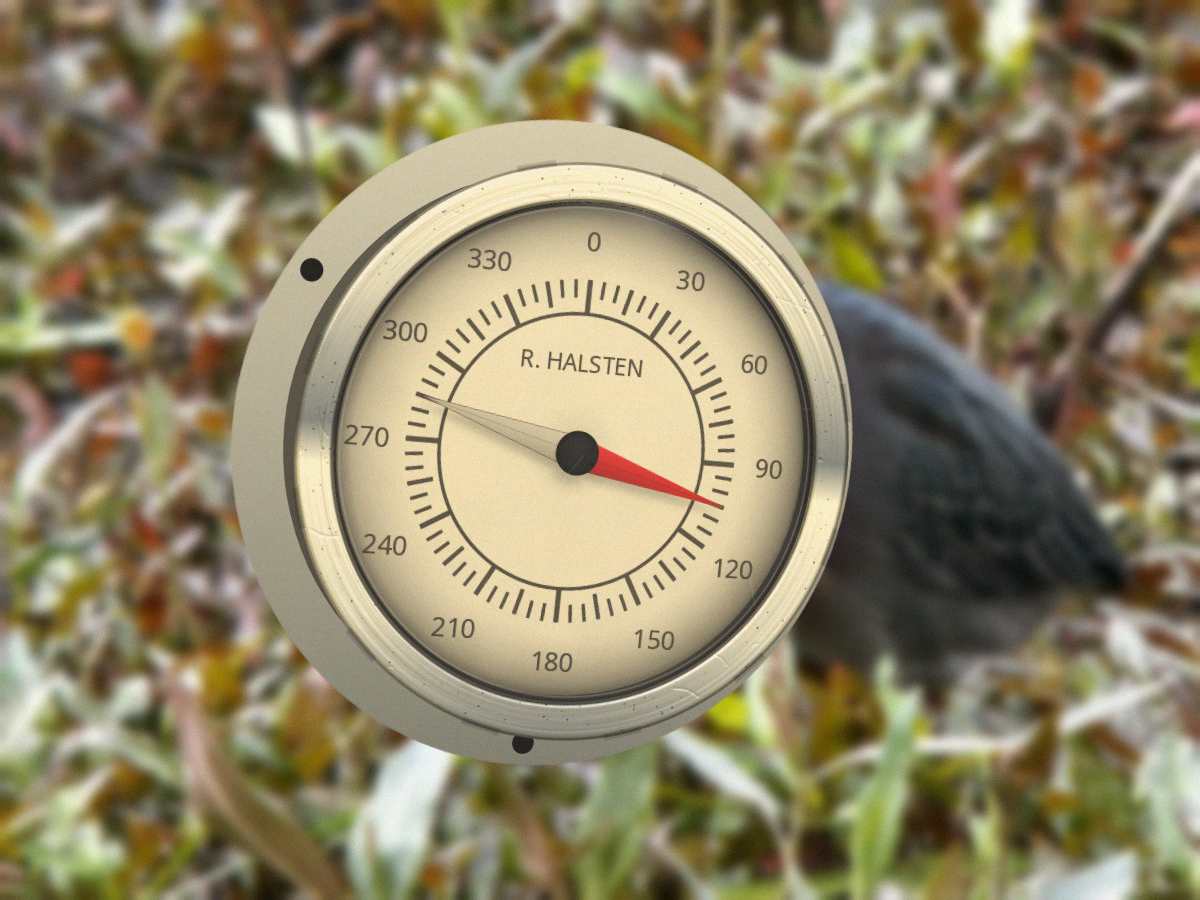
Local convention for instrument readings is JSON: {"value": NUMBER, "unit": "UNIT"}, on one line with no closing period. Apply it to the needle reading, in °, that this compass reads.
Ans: {"value": 105, "unit": "°"}
